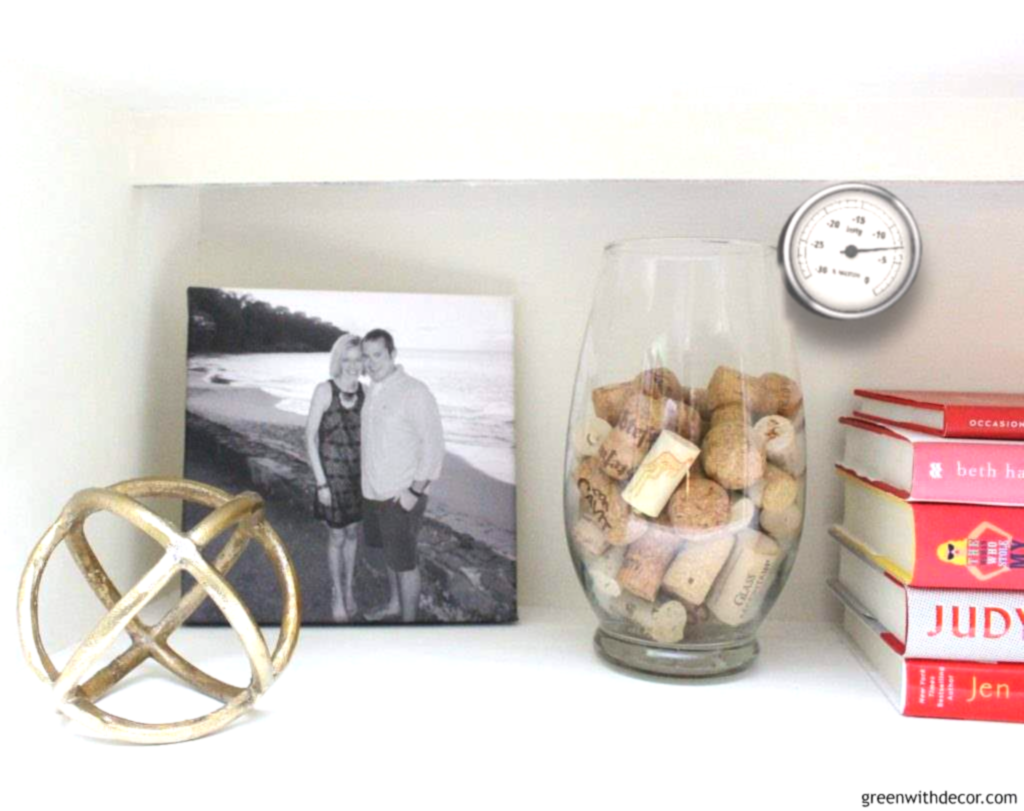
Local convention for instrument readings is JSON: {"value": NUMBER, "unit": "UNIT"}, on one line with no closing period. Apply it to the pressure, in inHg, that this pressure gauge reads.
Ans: {"value": -7, "unit": "inHg"}
